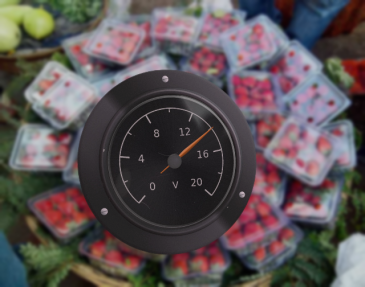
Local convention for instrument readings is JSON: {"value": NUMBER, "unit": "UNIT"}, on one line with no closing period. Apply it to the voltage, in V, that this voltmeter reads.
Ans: {"value": 14, "unit": "V"}
